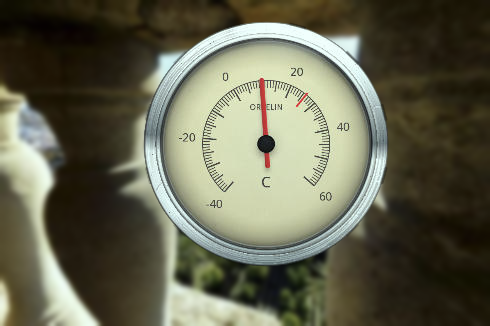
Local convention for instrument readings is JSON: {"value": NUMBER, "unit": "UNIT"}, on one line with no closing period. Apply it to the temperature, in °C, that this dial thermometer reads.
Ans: {"value": 10, "unit": "°C"}
